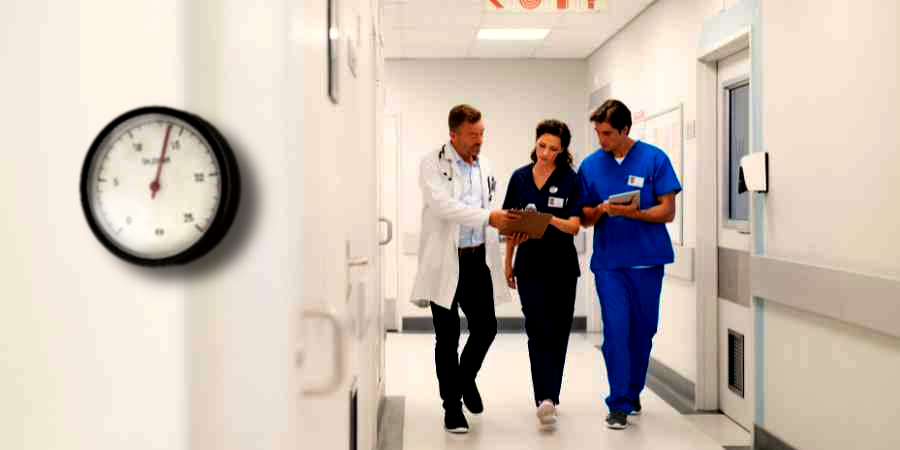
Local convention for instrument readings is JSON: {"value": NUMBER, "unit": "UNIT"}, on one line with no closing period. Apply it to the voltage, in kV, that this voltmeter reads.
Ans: {"value": 14, "unit": "kV"}
